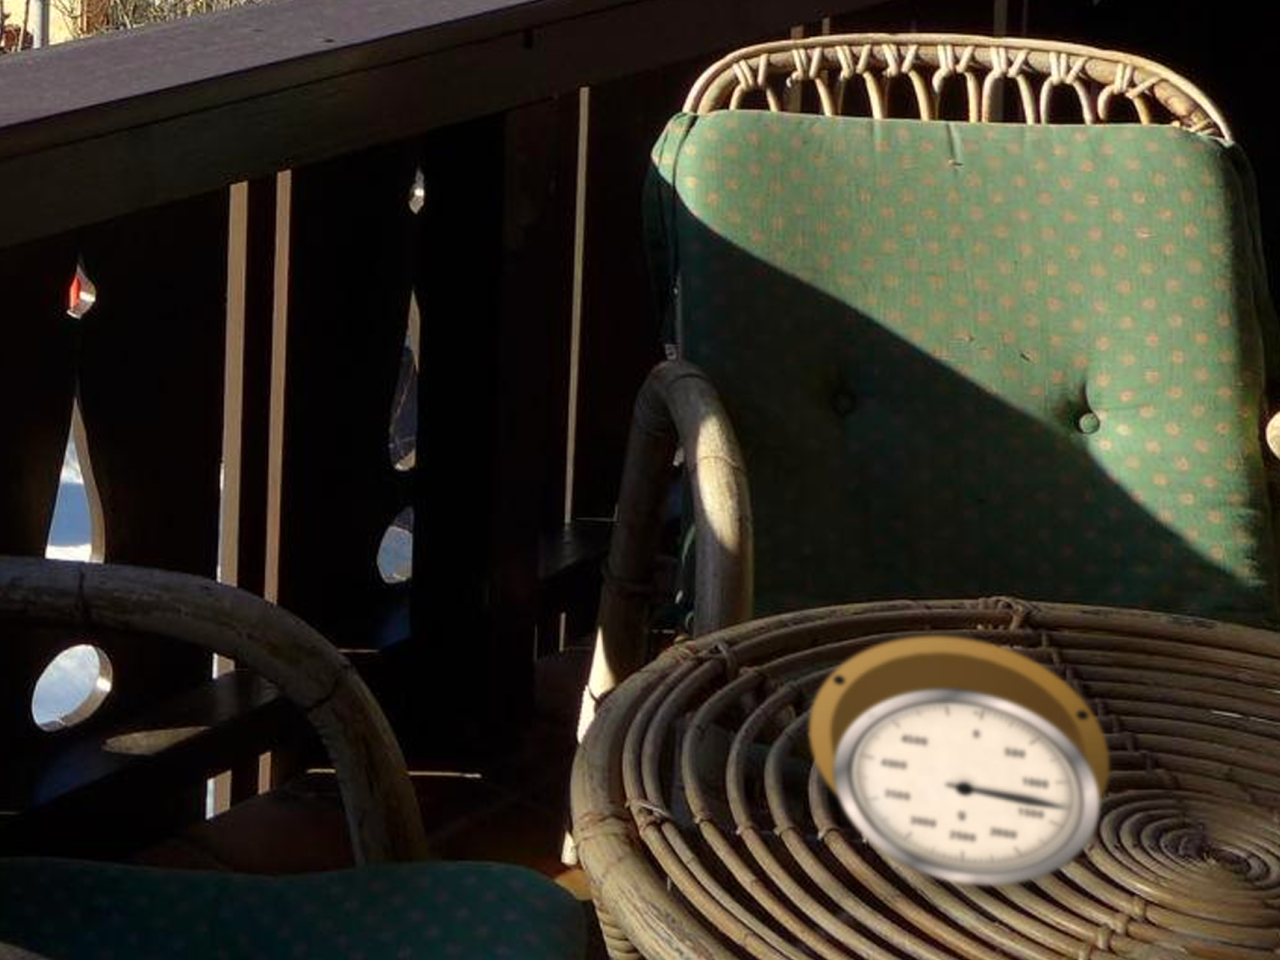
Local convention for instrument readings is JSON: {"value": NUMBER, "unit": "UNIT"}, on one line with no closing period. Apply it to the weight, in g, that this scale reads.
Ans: {"value": 1250, "unit": "g"}
